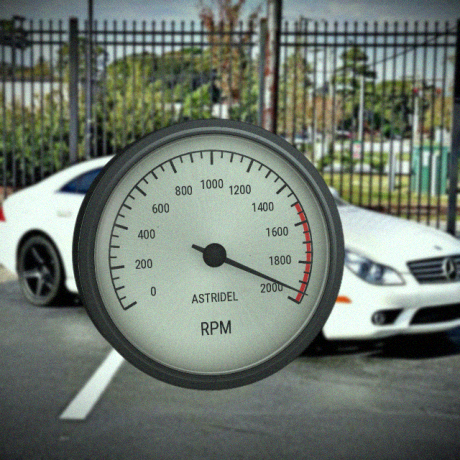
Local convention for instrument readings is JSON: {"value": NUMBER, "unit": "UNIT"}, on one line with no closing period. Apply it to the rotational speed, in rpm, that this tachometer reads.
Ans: {"value": 1950, "unit": "rpm"}
